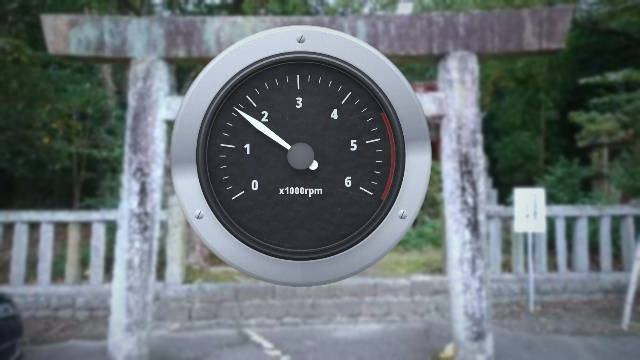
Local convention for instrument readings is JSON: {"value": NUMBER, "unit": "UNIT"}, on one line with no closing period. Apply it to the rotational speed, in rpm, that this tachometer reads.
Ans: {"value": 1700, "unit": "rpm"}
